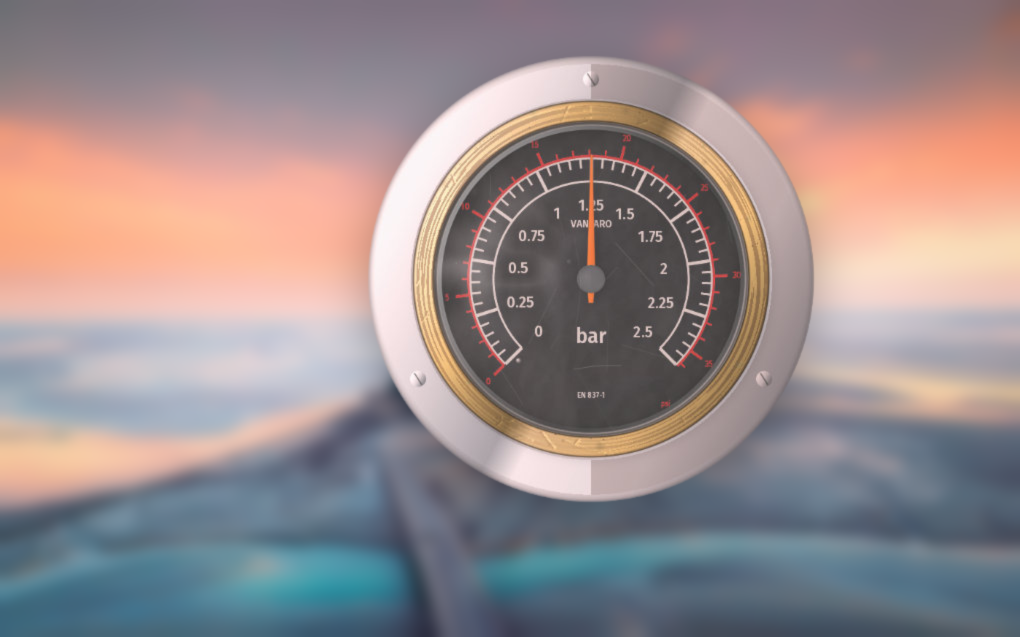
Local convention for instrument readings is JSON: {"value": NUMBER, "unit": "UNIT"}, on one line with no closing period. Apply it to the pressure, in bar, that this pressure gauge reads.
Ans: {"value": 1.25, "unit": "bar"}
